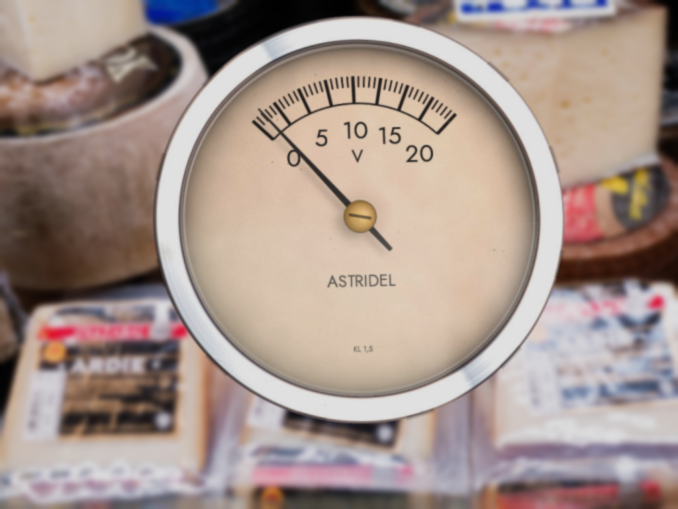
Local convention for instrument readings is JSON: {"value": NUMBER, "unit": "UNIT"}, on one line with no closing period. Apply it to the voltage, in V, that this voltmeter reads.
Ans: {"value": 1, "unit": "V"}
